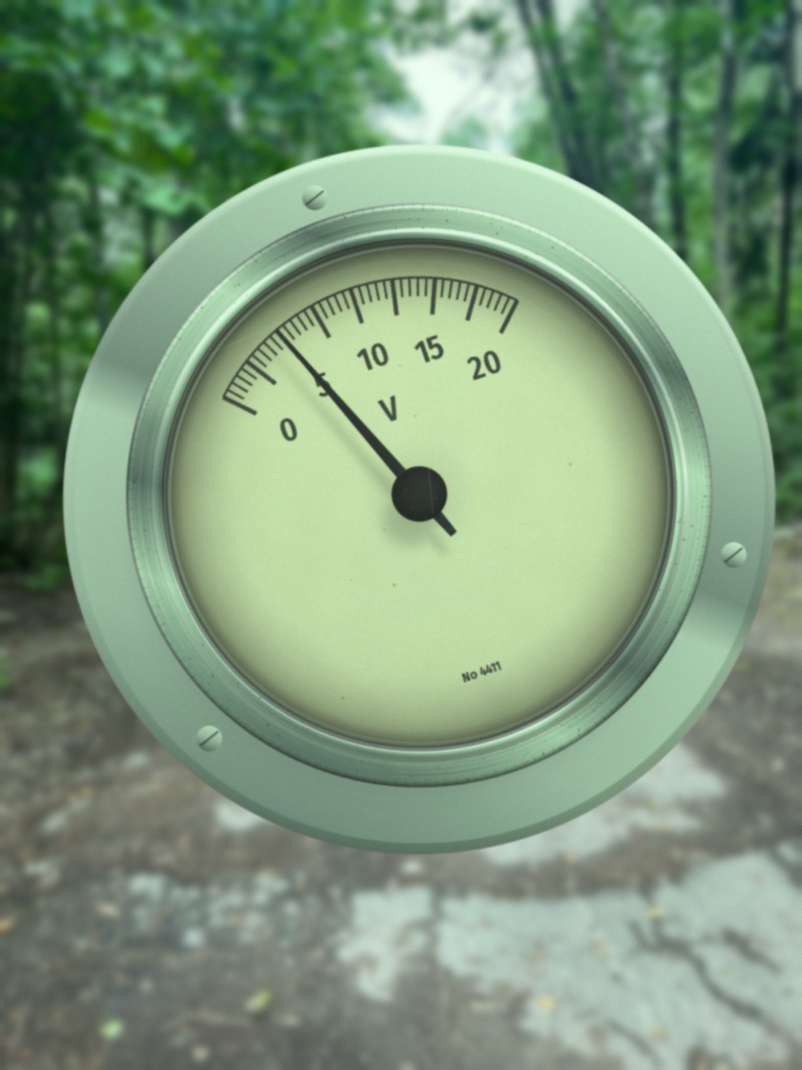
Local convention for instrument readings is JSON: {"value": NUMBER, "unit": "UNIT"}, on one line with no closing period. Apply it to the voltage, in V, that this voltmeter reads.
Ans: {"value": 5, "unit": "V"}
